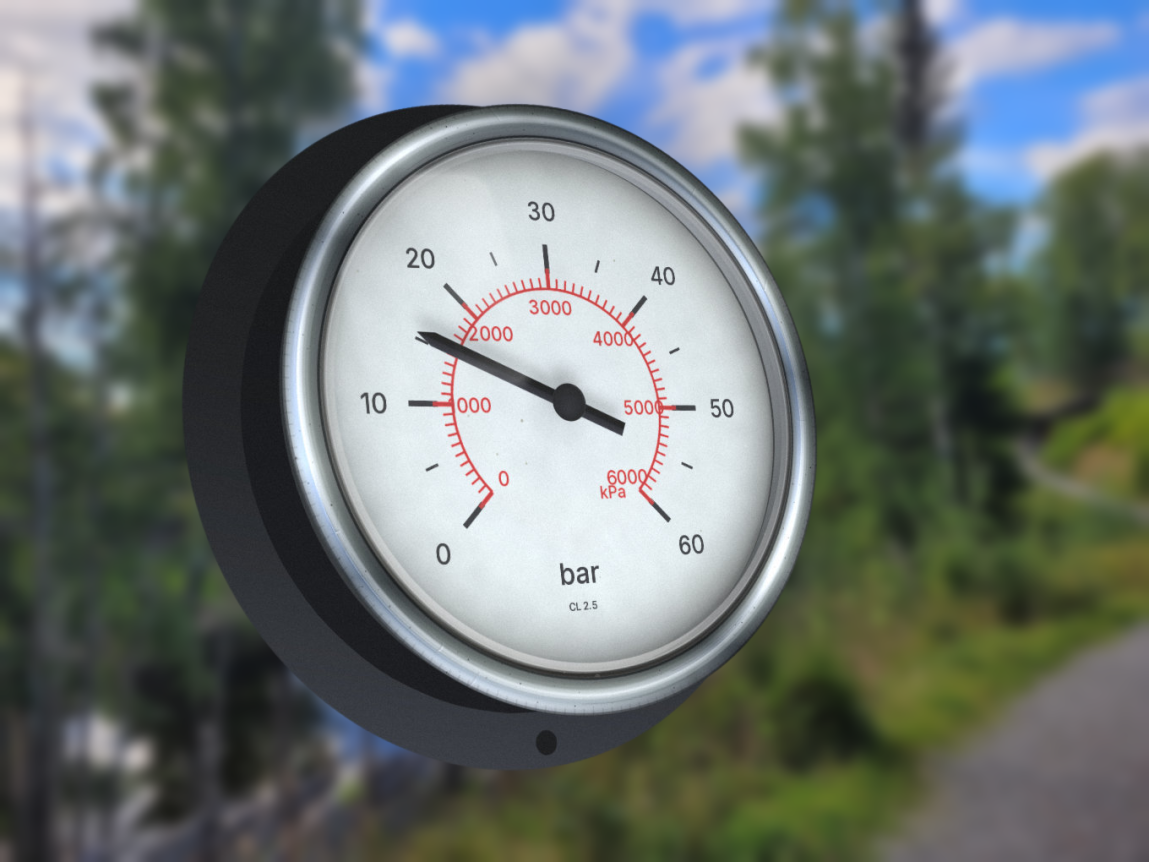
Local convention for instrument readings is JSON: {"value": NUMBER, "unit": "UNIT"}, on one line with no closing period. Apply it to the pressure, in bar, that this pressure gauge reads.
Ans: {"value": 15, "unit": "bar"}
